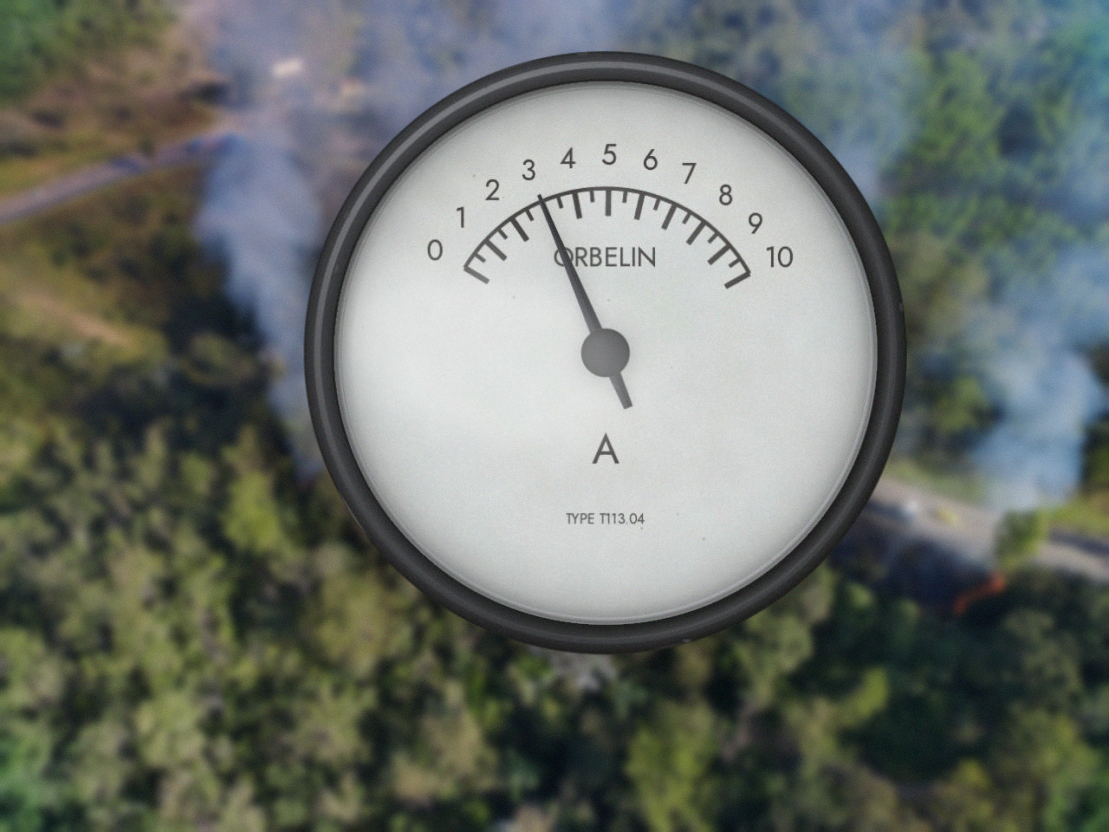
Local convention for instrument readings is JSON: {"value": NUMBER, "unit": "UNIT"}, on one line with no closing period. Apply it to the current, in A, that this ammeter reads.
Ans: {"value": 3, "unit": "A"}
